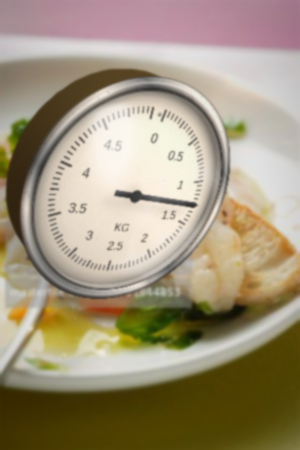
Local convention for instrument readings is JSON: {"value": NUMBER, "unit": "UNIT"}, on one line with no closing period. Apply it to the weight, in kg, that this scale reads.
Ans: {"value": 1.25, "unit": "kg"}
